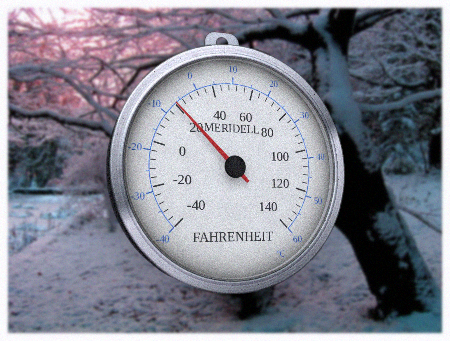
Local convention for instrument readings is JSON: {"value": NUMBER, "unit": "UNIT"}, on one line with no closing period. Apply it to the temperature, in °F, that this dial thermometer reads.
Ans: {"value": 20, "unit": "°F"}
